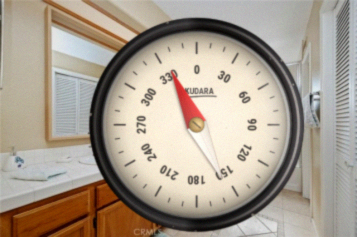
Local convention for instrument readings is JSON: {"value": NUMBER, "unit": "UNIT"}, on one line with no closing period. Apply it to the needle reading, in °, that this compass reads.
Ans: {"value": 335, "unit": "°"}
